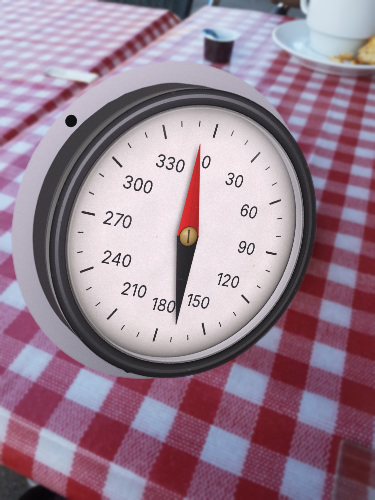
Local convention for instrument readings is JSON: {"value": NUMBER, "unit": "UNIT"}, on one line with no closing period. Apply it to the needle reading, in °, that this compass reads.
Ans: {"value": 350, "unit": "°"}
